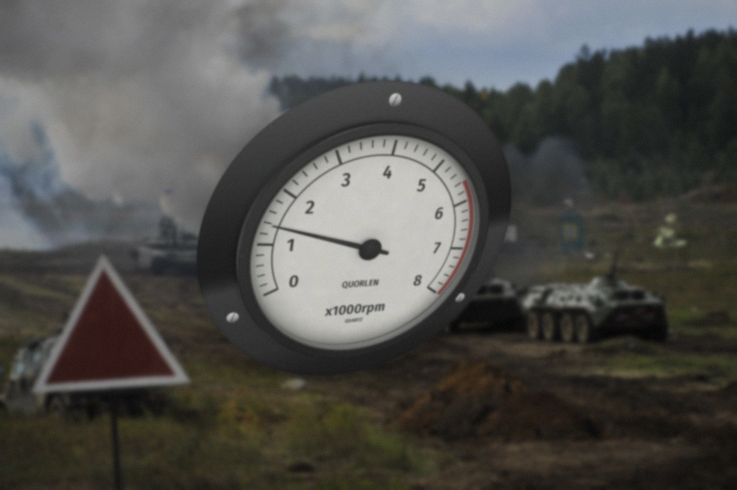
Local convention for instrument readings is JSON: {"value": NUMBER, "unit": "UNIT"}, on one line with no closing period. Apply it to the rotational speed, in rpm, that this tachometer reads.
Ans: {"value": 1400, "unit": "rpm"}
